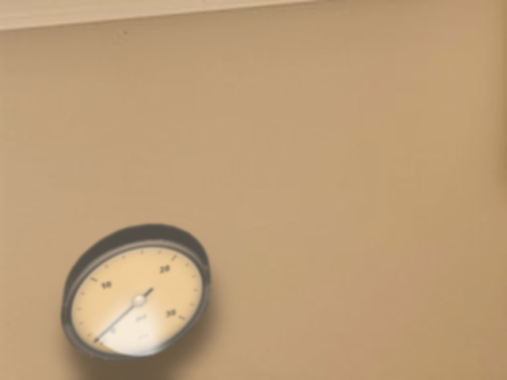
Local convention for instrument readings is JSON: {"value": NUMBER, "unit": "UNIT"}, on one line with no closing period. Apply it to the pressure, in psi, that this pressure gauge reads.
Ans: {"value": 1, "unit": "psi"}
